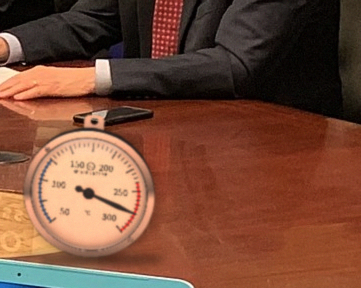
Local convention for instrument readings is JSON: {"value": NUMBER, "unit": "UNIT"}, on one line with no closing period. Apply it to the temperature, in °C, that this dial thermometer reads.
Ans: {"value": 275, "unit": "°C"}
